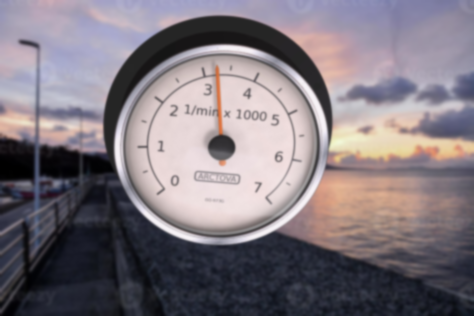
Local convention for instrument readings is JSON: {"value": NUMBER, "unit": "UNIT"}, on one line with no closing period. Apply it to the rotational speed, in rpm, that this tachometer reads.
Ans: {"value": 3250, "unit": "rpm"}
